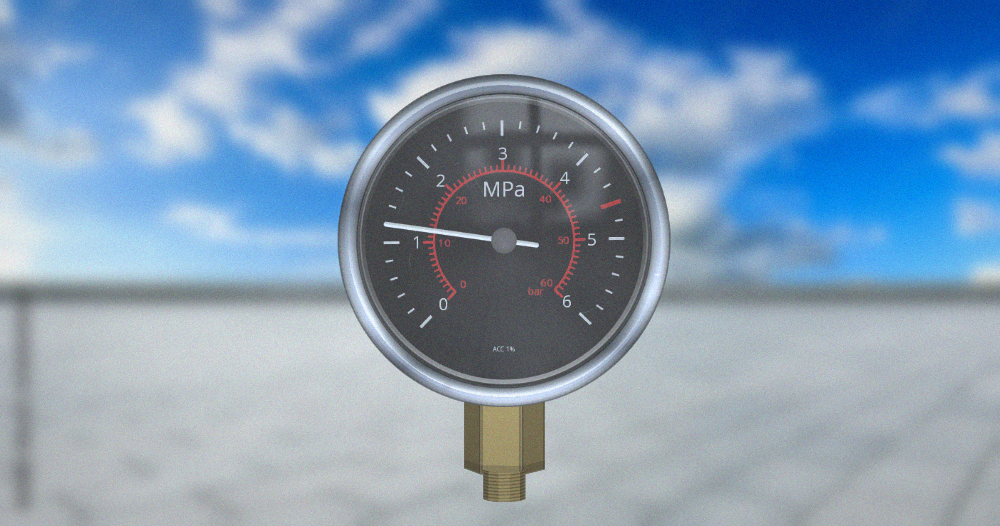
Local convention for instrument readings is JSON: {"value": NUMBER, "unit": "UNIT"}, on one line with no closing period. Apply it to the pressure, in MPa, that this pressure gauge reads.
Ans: {"value": 1.2, "unit": "MPa"}
